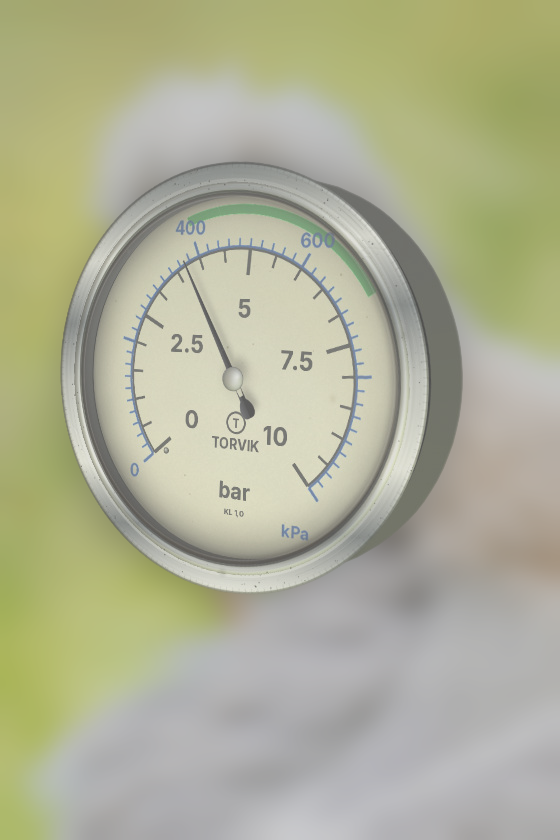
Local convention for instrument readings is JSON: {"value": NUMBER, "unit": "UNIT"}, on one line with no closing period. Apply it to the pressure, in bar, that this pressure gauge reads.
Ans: {"value": 3.75, "unit": "bar"}
